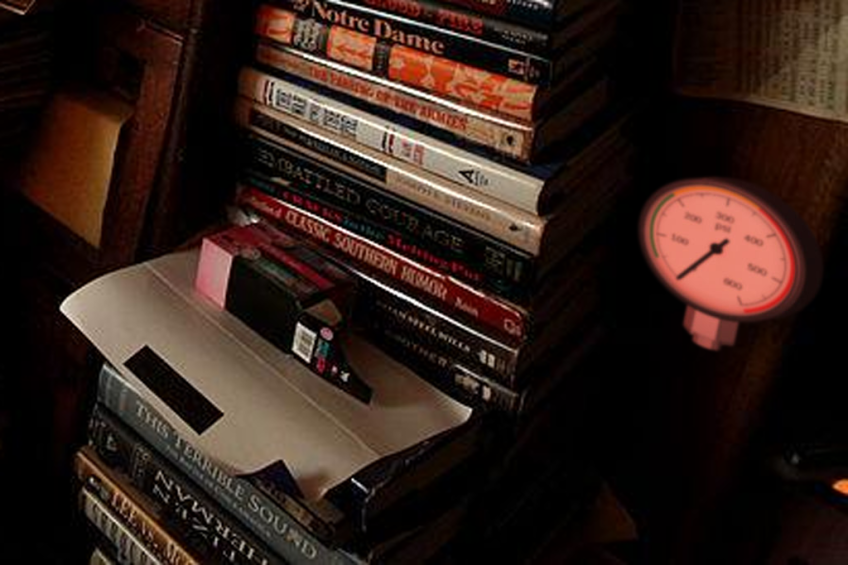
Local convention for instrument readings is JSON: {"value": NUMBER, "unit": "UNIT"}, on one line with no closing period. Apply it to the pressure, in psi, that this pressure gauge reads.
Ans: {"value": 0, "unit": "psi"}
